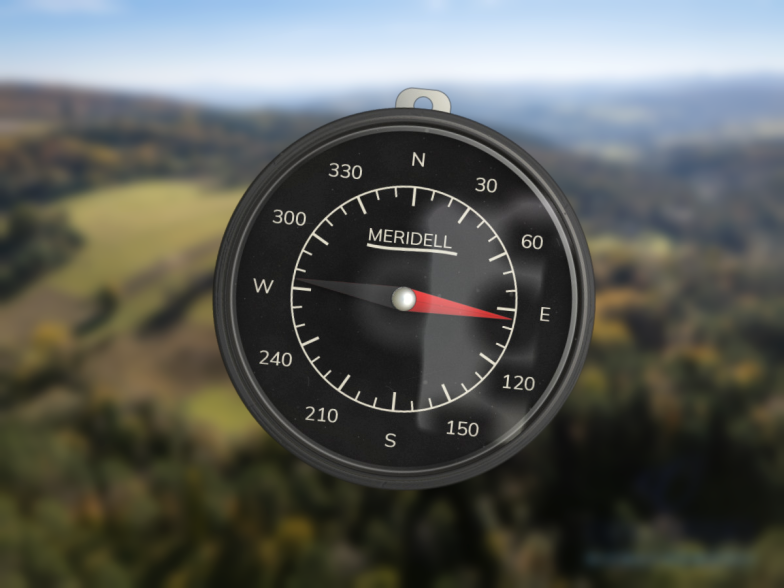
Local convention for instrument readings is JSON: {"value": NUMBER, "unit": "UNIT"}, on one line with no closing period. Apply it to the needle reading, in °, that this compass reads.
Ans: {"value": 95, "unit": "°"}
